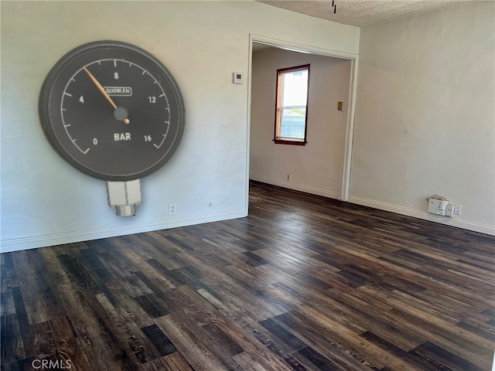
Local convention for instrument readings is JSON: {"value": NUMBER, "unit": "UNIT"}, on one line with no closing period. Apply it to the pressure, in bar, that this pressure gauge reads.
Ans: {"value": 6, "unit": "bar"}
